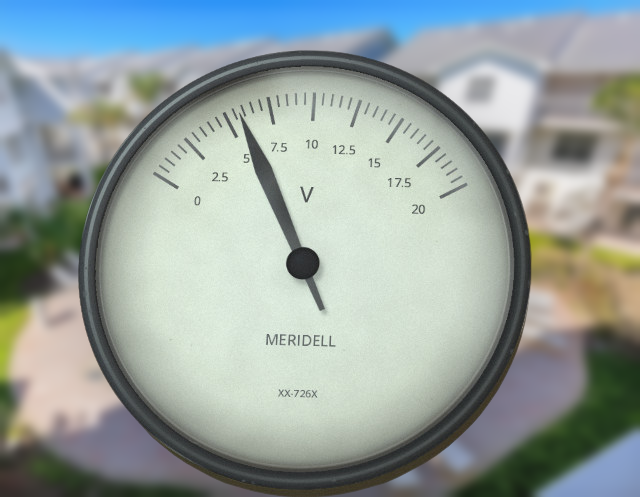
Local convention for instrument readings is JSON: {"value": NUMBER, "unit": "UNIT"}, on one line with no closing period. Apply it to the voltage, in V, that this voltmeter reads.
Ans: {"value": 5.75, "unit": "V"}
